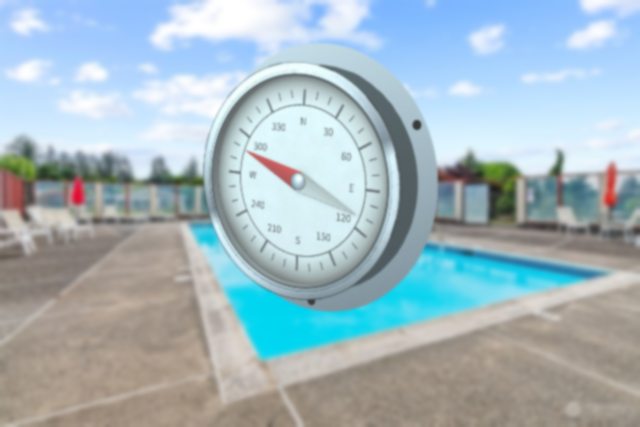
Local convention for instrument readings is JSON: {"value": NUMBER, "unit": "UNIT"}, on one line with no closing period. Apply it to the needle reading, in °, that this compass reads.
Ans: {"value": 290, "unit": "°"}
